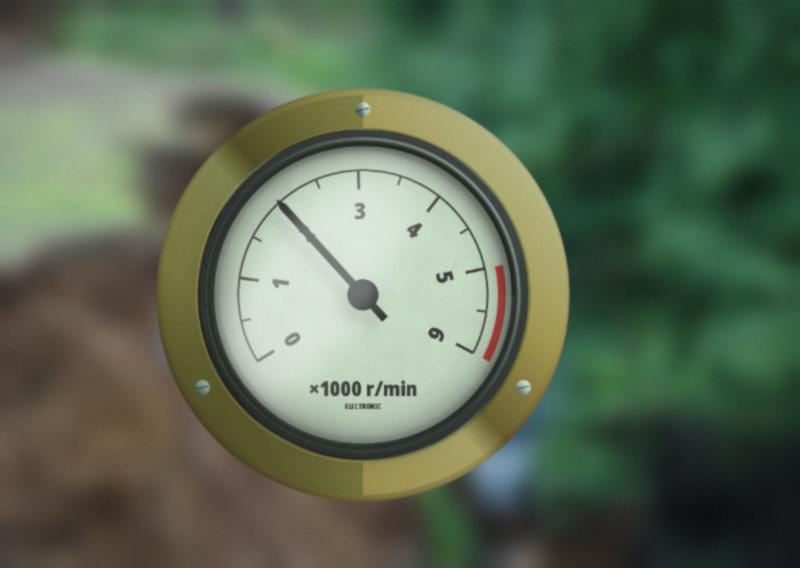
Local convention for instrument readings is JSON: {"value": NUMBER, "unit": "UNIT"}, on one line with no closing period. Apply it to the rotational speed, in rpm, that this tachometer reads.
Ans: {"value": 2000, "unit": "rpm"}
